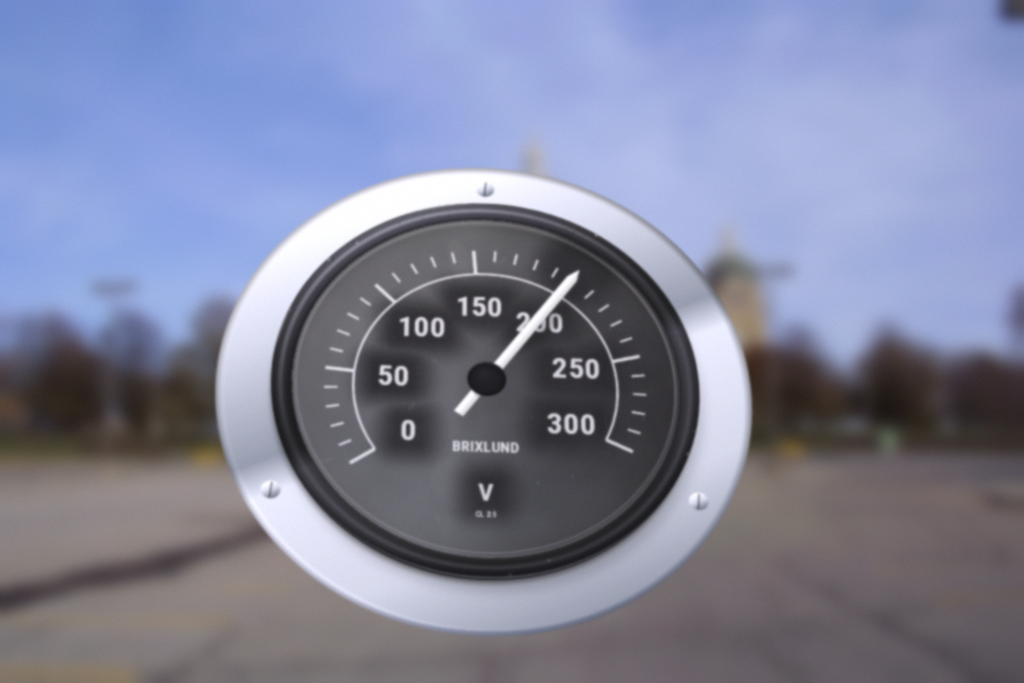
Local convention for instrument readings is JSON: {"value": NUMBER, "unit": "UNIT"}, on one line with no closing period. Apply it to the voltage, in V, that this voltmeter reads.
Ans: {"value": 200, "unit": "V"}
